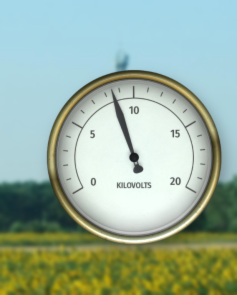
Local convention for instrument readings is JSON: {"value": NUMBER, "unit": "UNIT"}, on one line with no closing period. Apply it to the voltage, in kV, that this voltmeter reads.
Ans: {"value": 8.5, "unit": "kV"}
